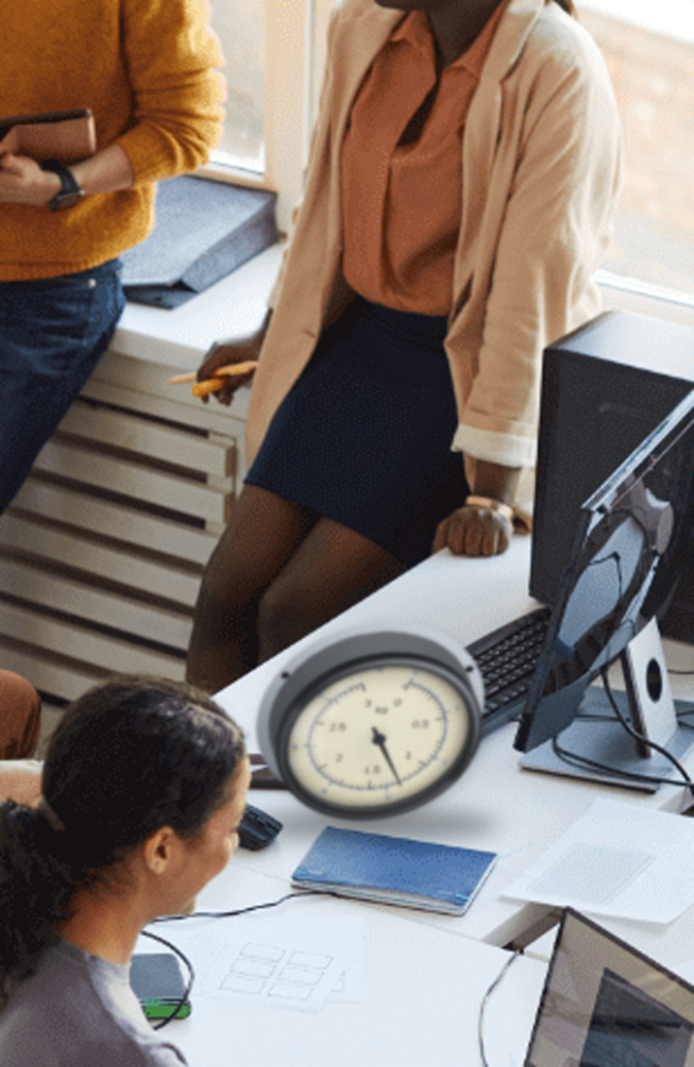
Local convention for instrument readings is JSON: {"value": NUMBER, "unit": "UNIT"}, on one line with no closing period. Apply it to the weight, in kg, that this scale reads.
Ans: {"value": 1.25, "unit": "kg"}
